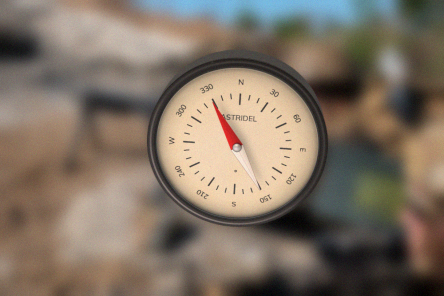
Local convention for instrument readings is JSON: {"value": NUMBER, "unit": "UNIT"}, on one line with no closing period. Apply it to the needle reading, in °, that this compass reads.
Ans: {"value": 330, "unit": "°"}
